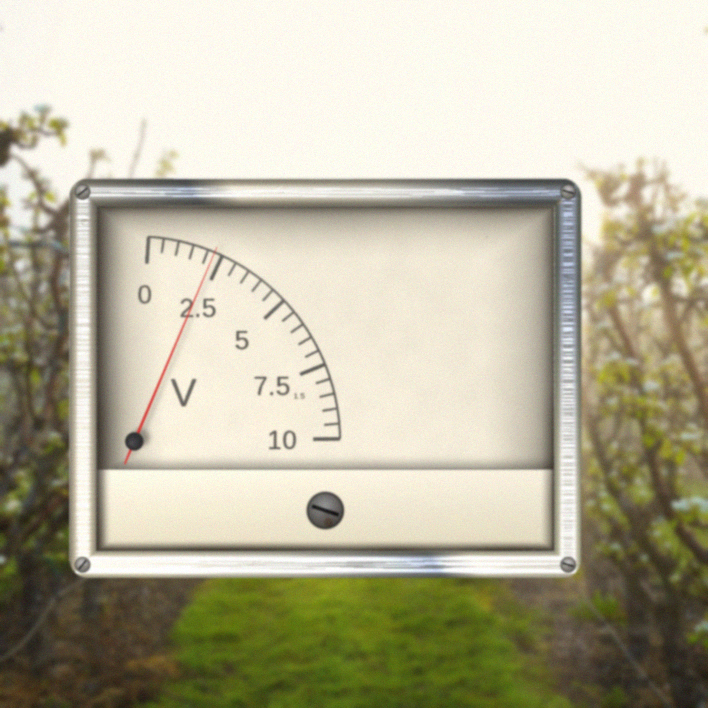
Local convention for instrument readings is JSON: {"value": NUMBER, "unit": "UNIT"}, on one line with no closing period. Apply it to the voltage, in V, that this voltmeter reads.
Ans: {"value": 2.25, "unit": "V"}
